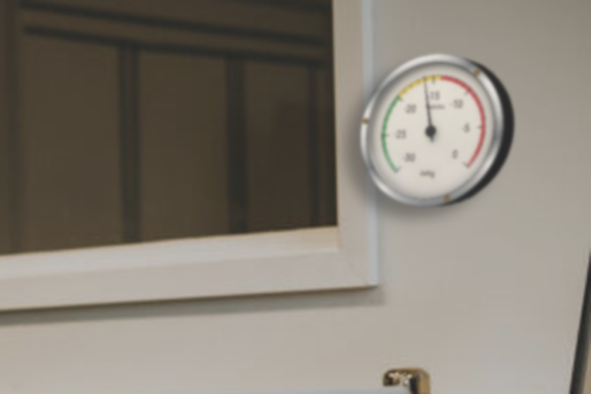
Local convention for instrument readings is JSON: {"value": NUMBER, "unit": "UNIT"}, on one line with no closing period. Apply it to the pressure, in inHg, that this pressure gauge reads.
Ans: {"value": -16, "unit": "inHg"}
